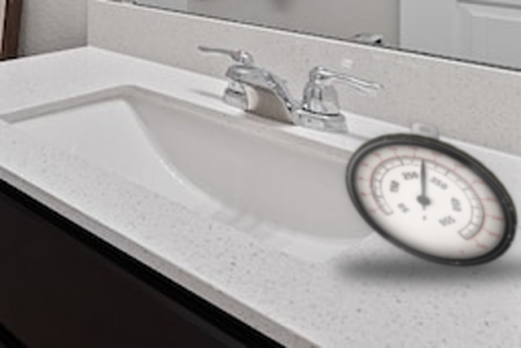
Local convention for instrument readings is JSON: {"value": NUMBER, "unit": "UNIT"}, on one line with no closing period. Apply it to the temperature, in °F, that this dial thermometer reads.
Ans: {"value": 300, "unit": "°F"}
